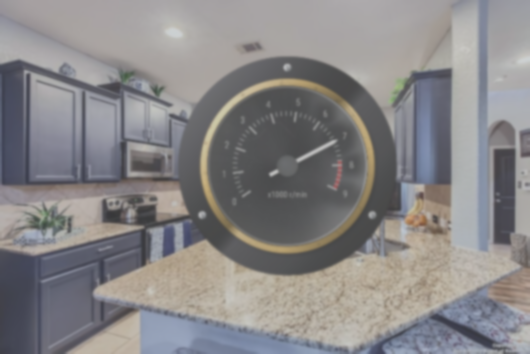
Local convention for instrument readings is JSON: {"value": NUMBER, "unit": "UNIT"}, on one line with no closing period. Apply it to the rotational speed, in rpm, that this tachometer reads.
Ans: {"value": 7000, "unit": "rpm"}
